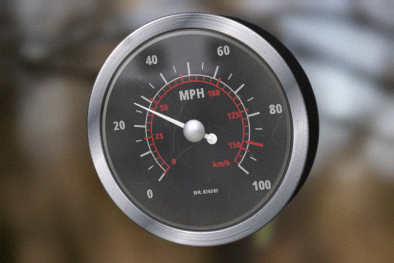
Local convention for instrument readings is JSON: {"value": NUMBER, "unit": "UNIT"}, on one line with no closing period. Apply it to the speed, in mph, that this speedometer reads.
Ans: {"value": 27.5, "unit": "mph"}
